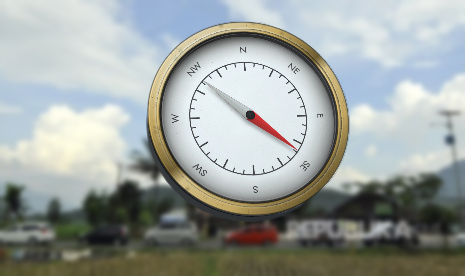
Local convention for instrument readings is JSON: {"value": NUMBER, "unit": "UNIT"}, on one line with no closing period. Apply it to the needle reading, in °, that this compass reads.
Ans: {"value": 130, "unit": "°"}
